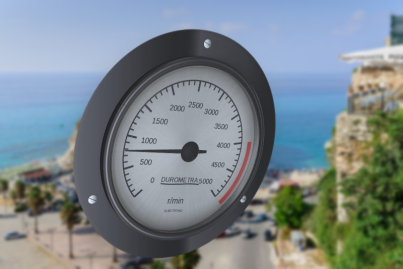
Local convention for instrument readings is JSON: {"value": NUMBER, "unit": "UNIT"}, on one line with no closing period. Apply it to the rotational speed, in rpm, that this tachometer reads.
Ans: {"value": 800, "unit": "rpm"}
